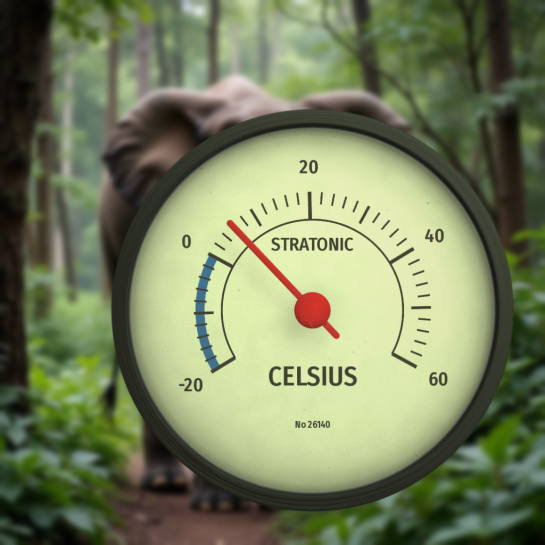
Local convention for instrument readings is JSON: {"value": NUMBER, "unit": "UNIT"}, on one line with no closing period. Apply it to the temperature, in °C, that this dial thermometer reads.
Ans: {"value": 6, "unit": "°C"}
